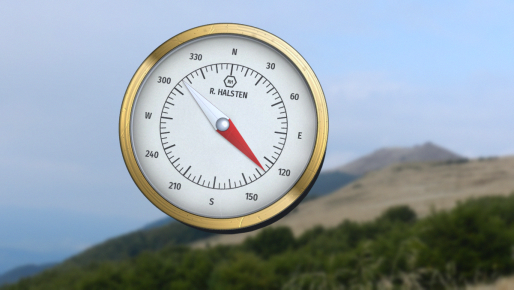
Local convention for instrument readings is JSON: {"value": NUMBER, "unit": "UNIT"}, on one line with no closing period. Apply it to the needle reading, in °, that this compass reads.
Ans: {"value": 130, "unit": "°"}
